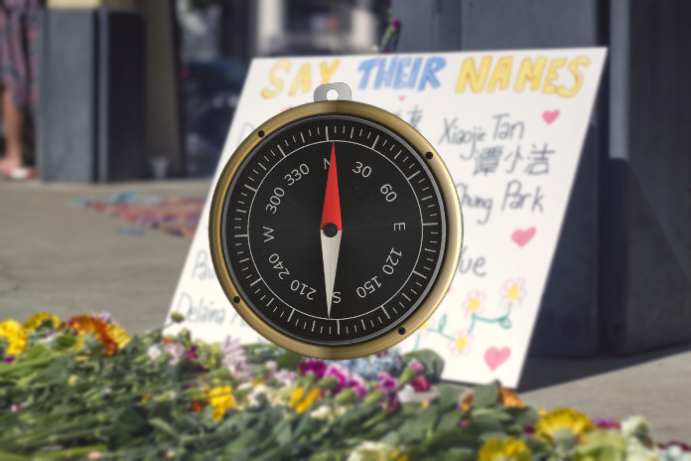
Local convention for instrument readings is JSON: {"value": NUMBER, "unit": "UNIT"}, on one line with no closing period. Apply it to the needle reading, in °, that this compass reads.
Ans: {"value": 5, "unit": "°"}
